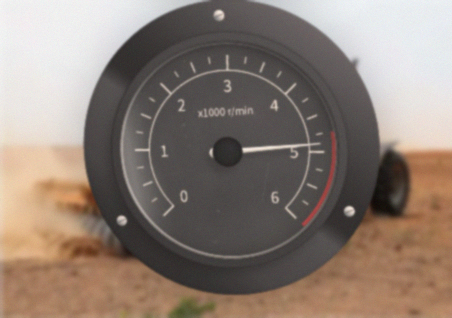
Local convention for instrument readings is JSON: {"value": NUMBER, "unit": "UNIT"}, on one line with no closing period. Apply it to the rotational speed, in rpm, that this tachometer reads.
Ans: {"value": 4875, "unit": "rpm"}
